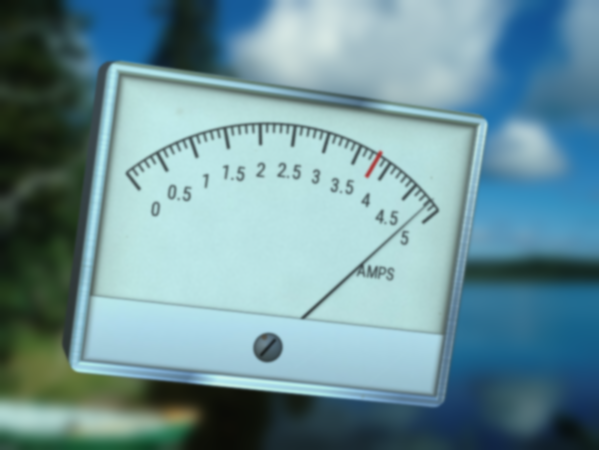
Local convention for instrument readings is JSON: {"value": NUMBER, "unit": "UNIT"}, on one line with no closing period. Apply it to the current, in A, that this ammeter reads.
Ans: {"value": 4.8, "unit": "A"}
